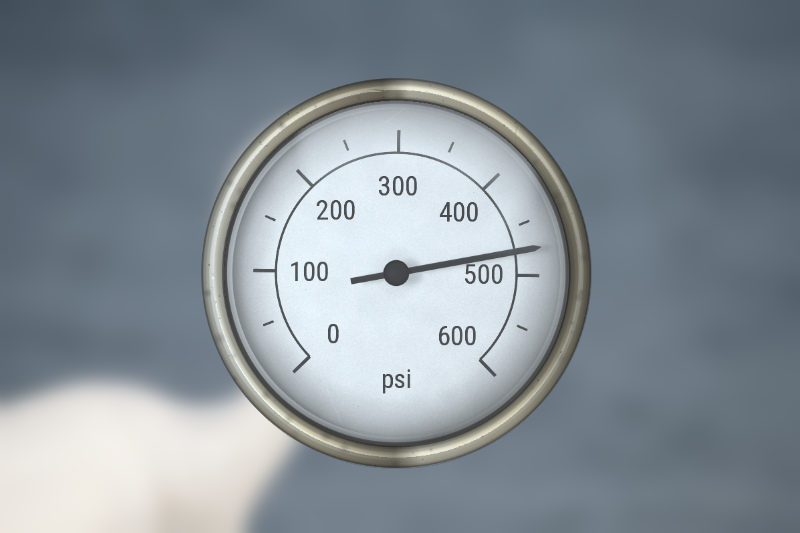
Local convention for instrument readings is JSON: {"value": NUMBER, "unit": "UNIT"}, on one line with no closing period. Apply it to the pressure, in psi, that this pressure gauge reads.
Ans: {"value": 475, "unit": "psi"}
